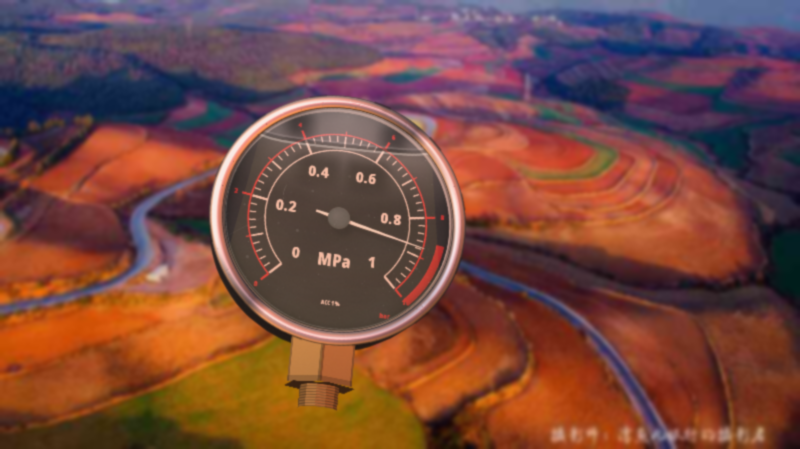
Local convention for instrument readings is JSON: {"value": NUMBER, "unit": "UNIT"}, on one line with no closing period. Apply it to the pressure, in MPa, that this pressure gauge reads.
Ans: {"value": 0.88, "unit": "MPa"}
